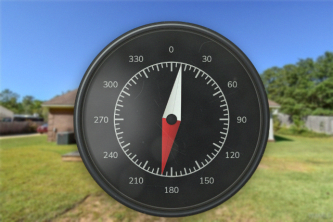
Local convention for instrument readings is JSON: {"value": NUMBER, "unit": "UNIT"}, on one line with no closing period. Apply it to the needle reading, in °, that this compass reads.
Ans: {"value": 190, "unit": "°"}
